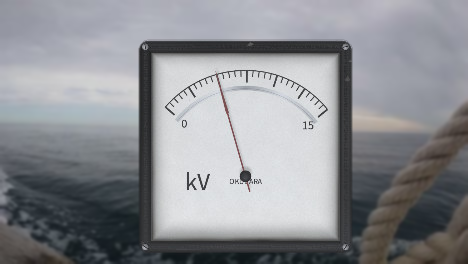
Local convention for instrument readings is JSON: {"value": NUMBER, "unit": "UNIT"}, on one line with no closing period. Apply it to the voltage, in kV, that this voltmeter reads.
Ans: {"value": 5, "unit": "kV"}
